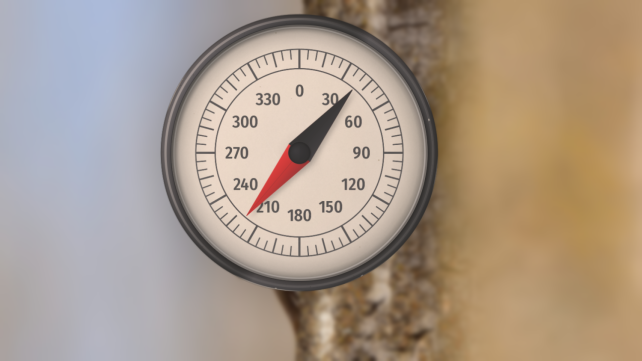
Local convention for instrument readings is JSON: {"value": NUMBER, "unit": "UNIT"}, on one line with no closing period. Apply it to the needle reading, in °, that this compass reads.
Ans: {"value": 220, "unit": "°"}
